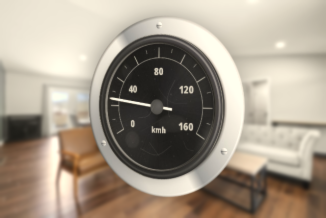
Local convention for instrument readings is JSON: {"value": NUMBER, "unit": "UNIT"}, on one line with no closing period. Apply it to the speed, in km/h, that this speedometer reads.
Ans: {"value": 25, "unit": "km/h"}
